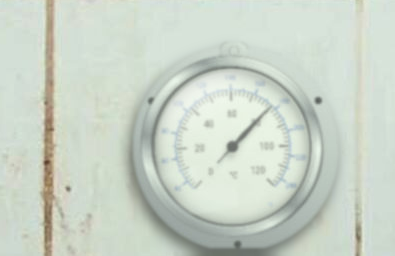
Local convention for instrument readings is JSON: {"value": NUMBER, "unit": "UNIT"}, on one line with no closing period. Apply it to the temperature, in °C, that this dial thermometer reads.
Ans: {"value": 80, "unit": "°C"}
